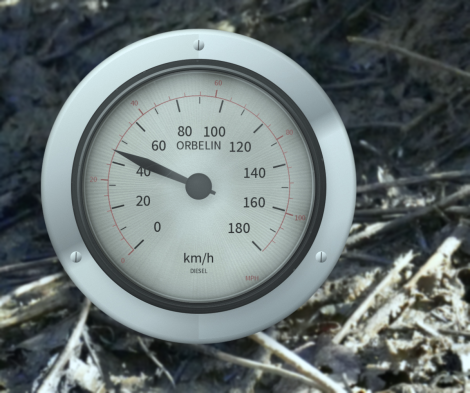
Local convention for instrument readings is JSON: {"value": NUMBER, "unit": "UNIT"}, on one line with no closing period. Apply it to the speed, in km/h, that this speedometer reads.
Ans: {"value": 45, "unit": "km/h"}
